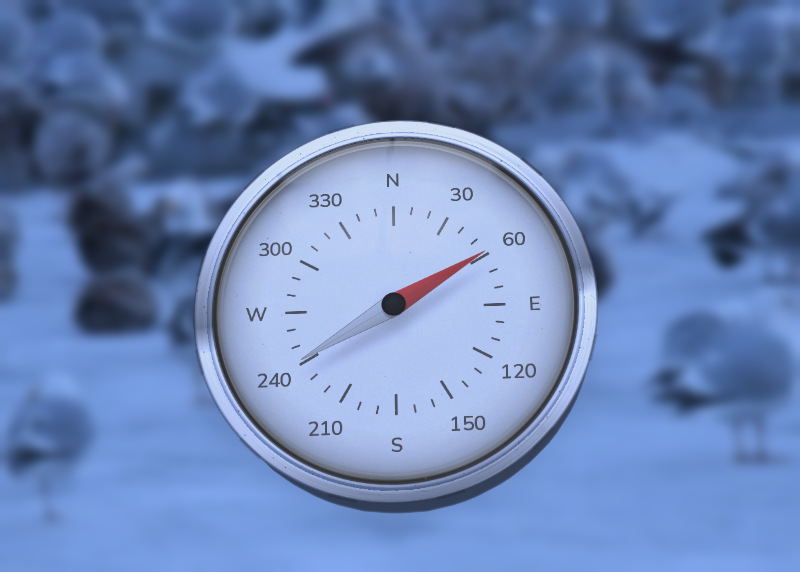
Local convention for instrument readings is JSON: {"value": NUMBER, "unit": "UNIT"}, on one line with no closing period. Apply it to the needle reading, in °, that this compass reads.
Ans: {"value": 60, "unit": "°"}
